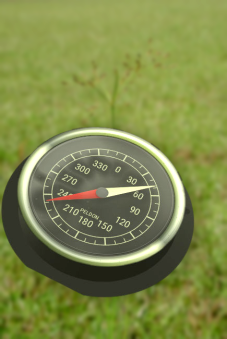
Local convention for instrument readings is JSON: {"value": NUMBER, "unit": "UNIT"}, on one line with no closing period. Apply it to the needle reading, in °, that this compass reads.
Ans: {"value": 230, "unit": "°"}
